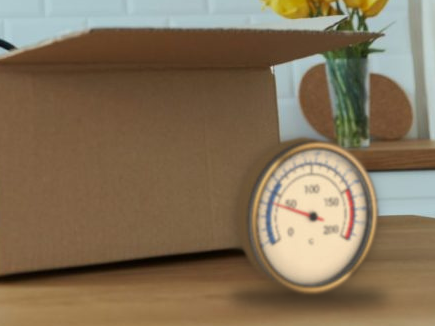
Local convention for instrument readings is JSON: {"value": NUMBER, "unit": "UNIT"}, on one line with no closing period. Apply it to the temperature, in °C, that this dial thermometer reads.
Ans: {"value": 40, "unit": "°C"}
